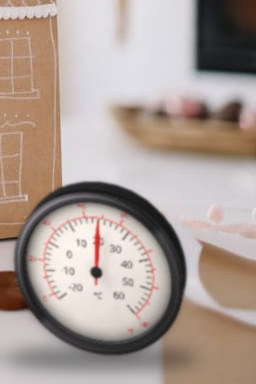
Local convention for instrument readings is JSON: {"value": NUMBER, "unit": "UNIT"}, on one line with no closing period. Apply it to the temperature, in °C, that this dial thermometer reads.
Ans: {"value": 20, "unit": "°C"}
